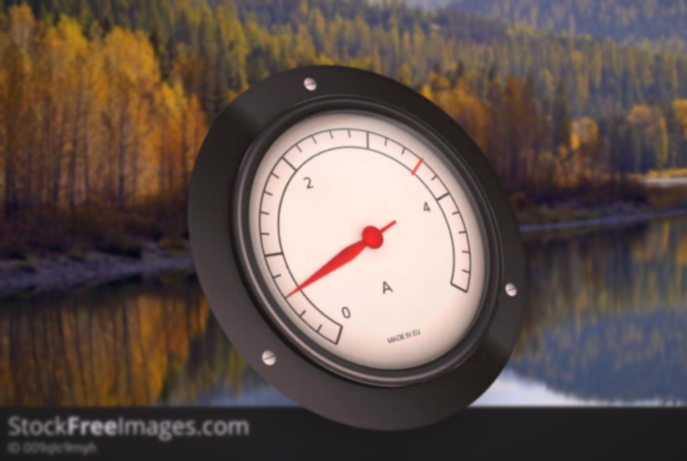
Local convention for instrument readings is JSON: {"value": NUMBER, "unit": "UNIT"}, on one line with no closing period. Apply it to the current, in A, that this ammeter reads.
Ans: {"value": 0.6, "unit": "A"}
